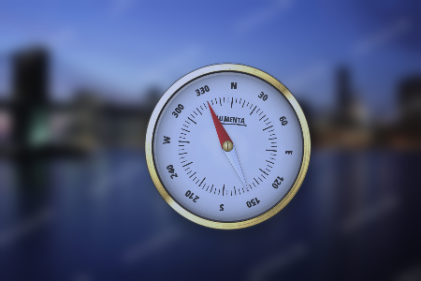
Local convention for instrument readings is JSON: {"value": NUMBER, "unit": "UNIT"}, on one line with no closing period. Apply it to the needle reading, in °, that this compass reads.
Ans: {"value": 330, "unit": "°"}
